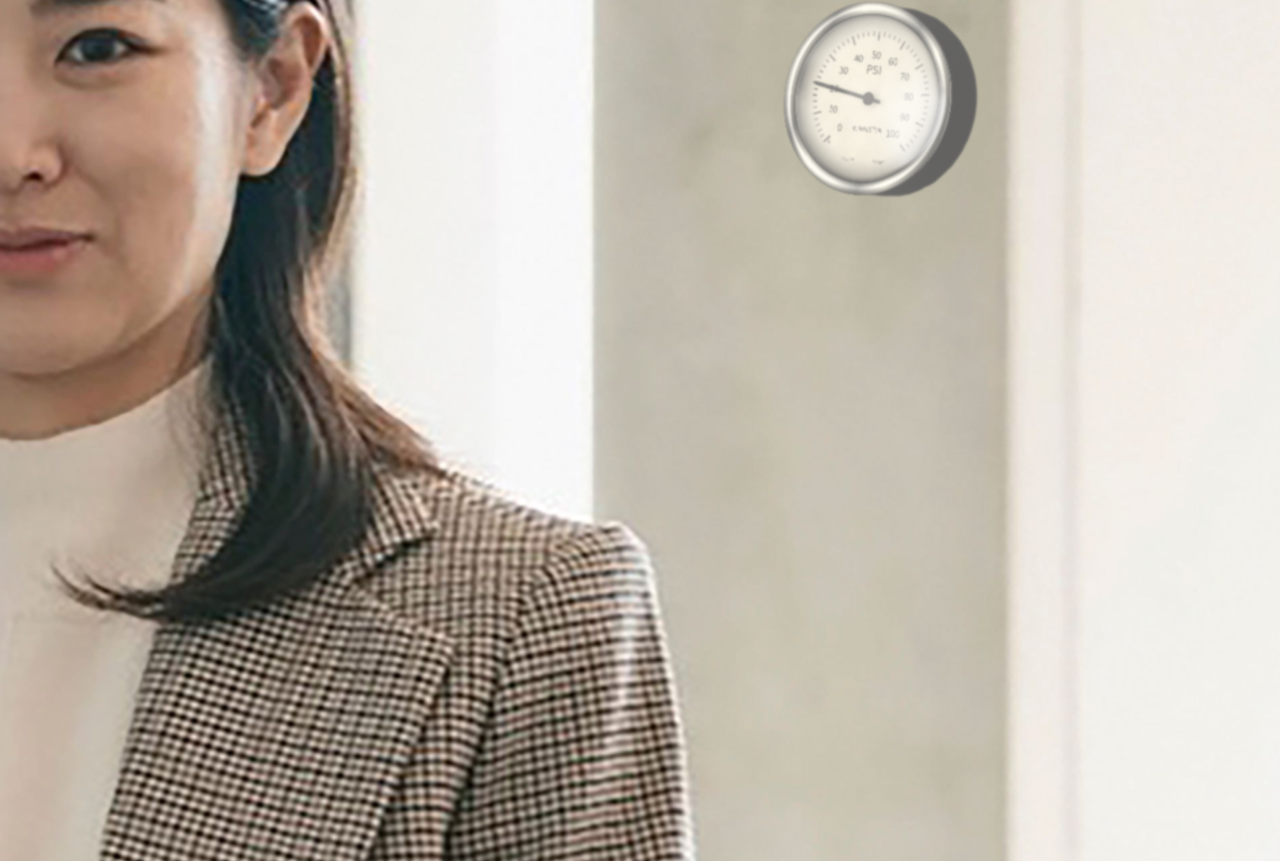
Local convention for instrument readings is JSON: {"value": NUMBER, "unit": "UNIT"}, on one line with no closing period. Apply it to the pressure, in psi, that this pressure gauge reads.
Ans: {"value": 20, "unit": "psi"}
